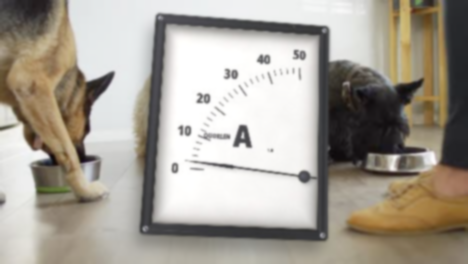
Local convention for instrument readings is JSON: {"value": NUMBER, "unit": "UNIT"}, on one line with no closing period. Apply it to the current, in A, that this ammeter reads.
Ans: {"value": 2, "unit": "A"}
